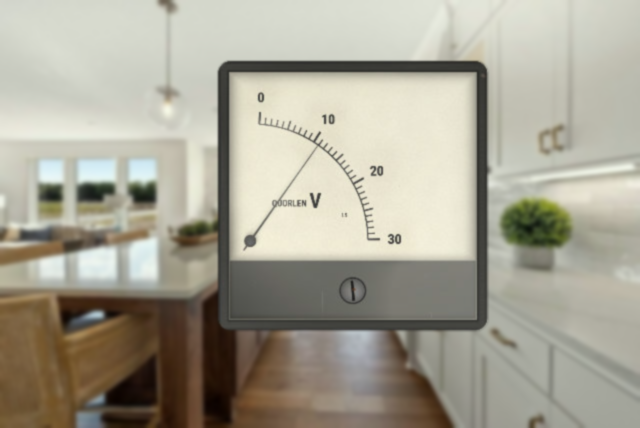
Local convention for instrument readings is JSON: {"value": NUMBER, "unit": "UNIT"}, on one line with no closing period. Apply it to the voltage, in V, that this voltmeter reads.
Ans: {"value": 11, "unit": "V"}
